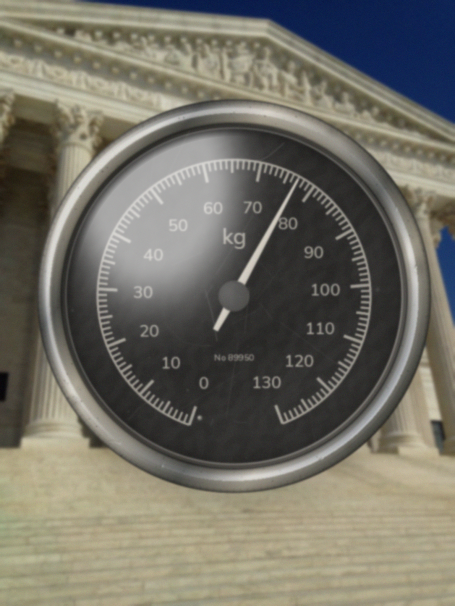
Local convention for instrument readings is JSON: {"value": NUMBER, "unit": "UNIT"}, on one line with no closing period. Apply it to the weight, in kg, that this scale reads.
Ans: {"value": 77, "unit": "kg"}
